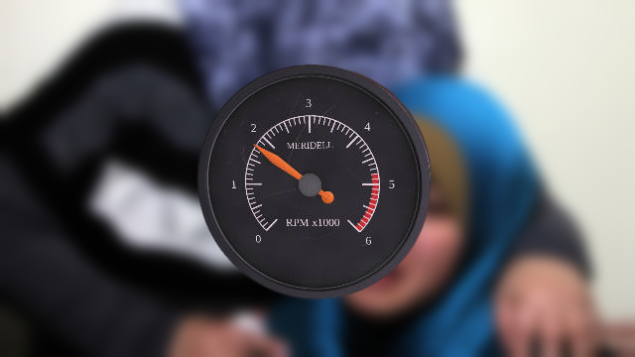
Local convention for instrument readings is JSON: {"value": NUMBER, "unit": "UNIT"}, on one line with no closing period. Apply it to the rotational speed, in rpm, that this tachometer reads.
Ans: {"value": 1800, "unit": "rpm"}
